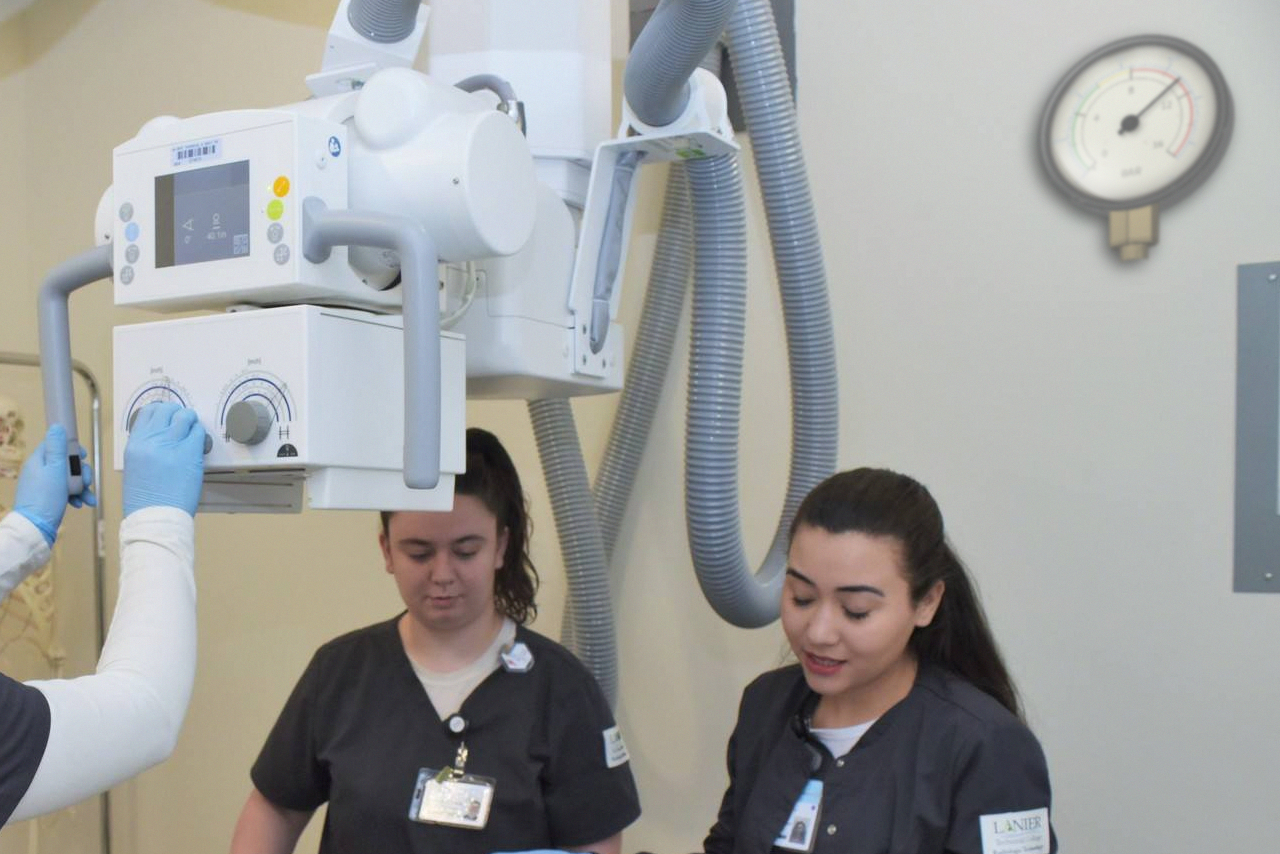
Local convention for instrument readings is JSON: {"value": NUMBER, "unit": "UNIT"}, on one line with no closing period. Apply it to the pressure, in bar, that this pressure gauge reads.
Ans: {"value": 11, "unit": "bar"}
